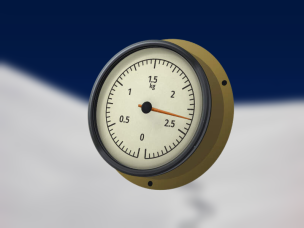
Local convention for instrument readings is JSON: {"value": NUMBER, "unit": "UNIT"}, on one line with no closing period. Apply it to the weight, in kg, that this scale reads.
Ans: {"value": 2.35, "unit": "kg"}
